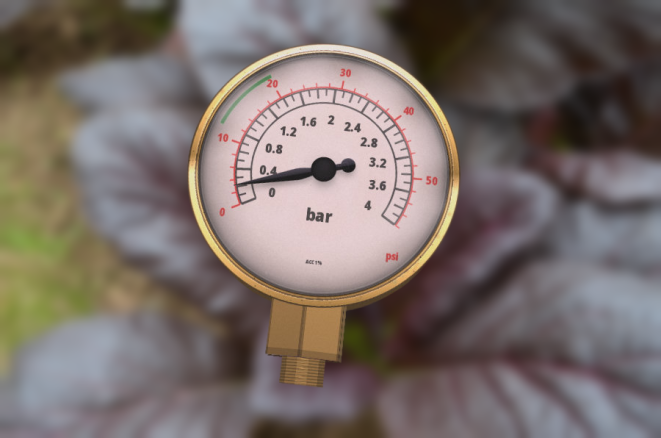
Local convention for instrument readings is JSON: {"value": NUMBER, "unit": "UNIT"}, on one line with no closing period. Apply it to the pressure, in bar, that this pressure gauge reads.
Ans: {"value": 0.2, "unit": "bar"}
